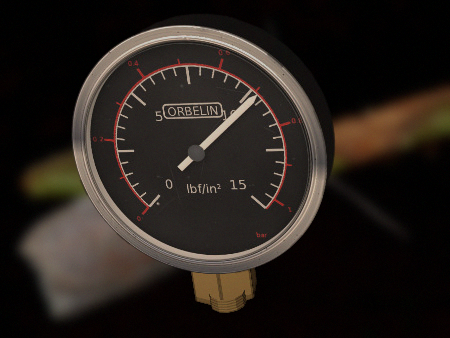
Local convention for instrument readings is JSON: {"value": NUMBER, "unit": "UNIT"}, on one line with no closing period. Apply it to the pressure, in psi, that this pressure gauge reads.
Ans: {"value": 10.25, "unit": "psi"}
